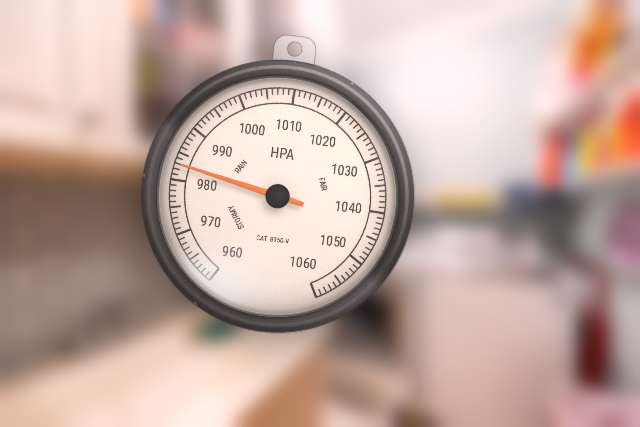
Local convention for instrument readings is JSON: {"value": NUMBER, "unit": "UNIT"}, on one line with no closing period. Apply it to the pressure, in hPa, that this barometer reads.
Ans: {"value": 983, "unit": "hPa"}
